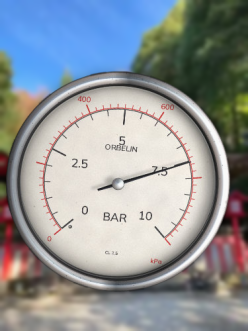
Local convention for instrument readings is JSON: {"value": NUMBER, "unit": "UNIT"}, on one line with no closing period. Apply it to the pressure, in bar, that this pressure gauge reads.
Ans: {"value": 7.5, "unit": "bar"}
